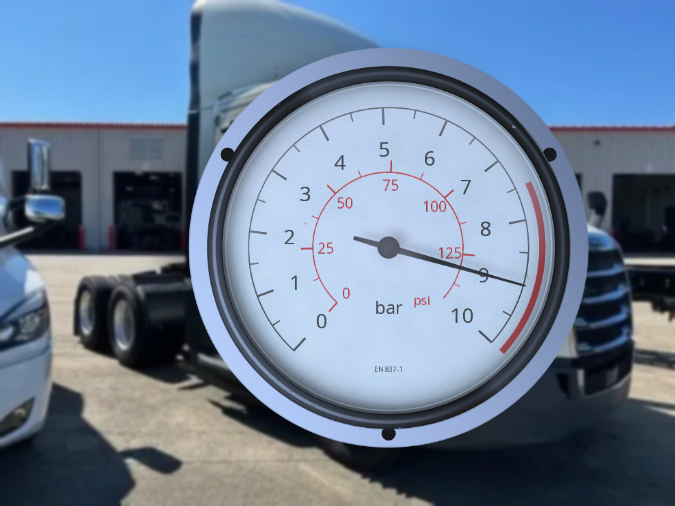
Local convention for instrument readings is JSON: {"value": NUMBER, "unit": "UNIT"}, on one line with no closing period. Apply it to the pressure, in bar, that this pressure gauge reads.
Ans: {"value": 9, "unit": "bar"}
